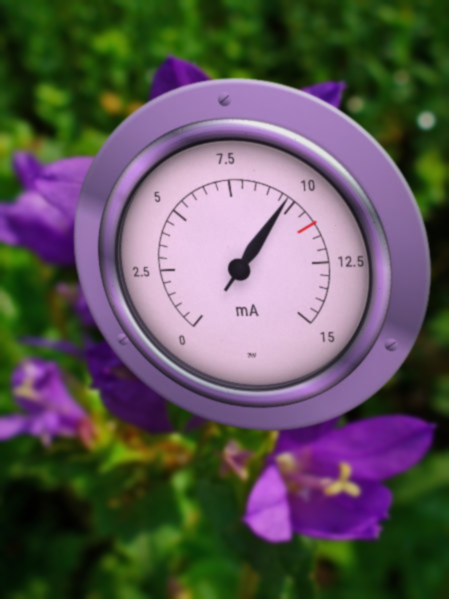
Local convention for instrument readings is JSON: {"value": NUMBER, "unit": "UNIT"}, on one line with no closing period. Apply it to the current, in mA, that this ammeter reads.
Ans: {"value": 9.75, "unit": "mA"}
